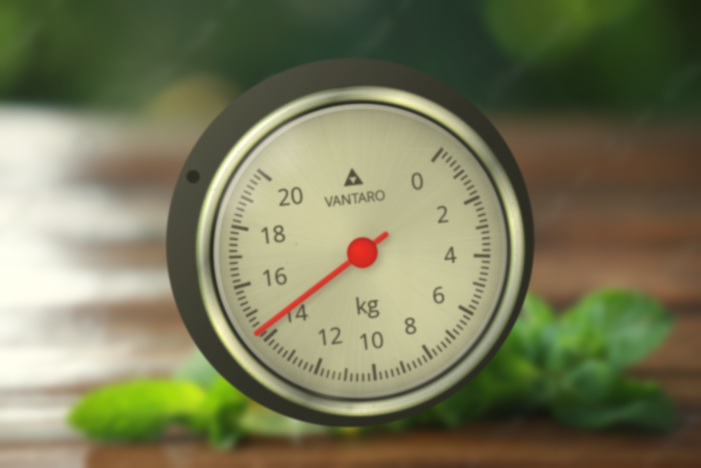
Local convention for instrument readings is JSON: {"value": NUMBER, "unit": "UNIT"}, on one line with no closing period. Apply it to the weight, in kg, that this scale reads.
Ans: {"value": 14.4, "unit": "kg"}
